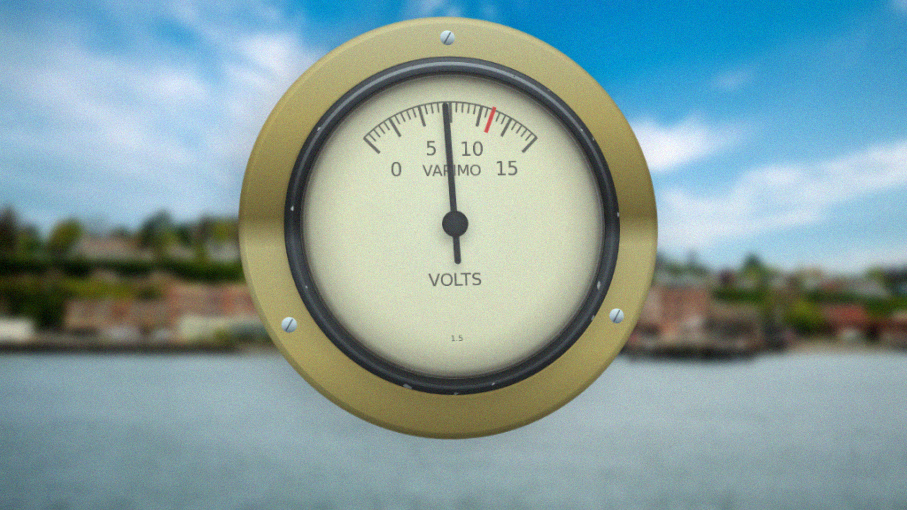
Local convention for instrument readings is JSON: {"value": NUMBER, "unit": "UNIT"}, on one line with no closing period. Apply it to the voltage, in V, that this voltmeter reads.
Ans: {"value": 7, "unit": "V"}
